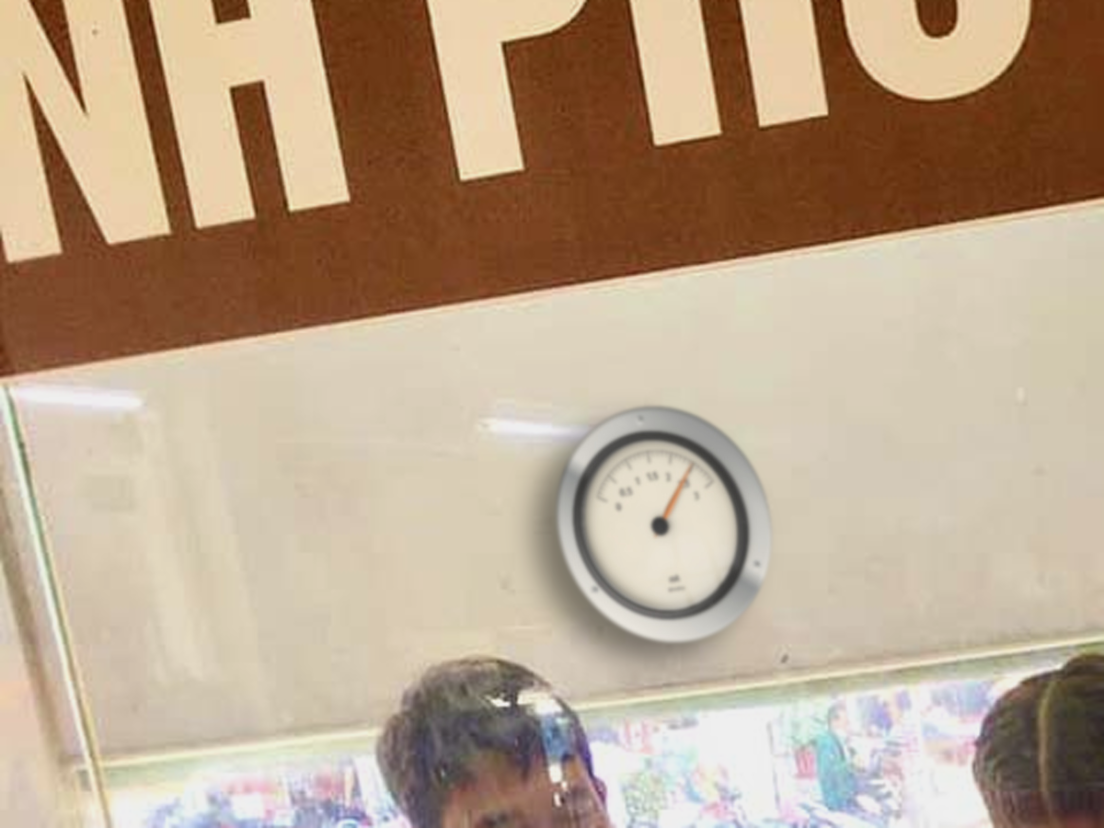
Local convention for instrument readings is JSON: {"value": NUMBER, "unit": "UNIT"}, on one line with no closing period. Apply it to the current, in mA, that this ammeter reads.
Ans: {"value": 2.5, "unit": "mA"}
